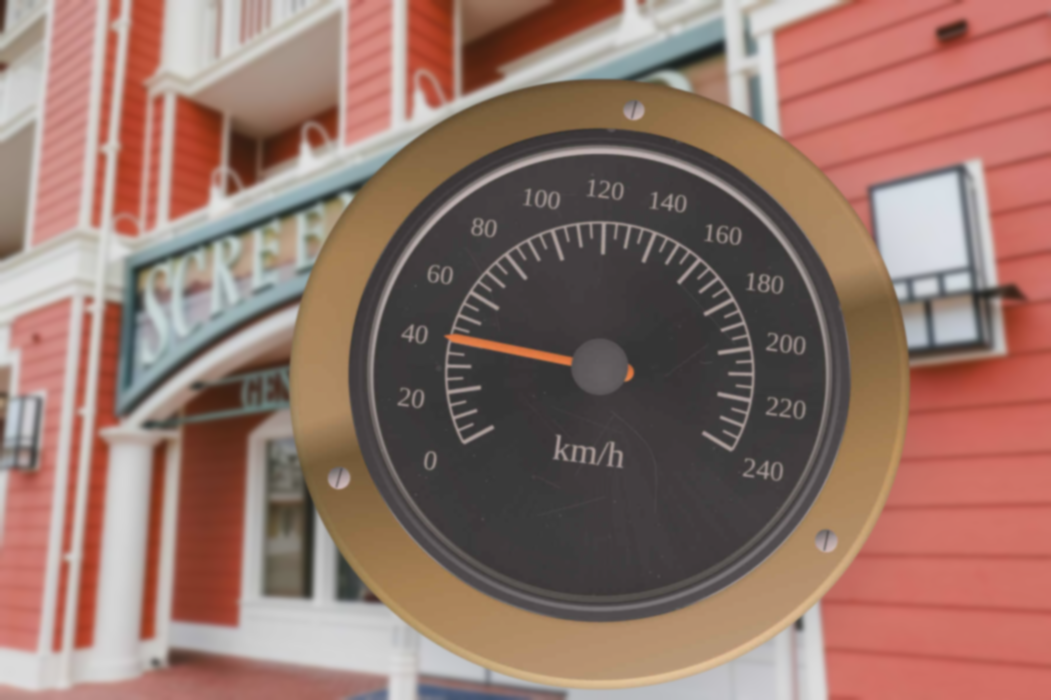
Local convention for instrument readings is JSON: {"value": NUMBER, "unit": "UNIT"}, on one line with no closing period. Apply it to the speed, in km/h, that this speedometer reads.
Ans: {"value": 40, "unit": "km/h"}
